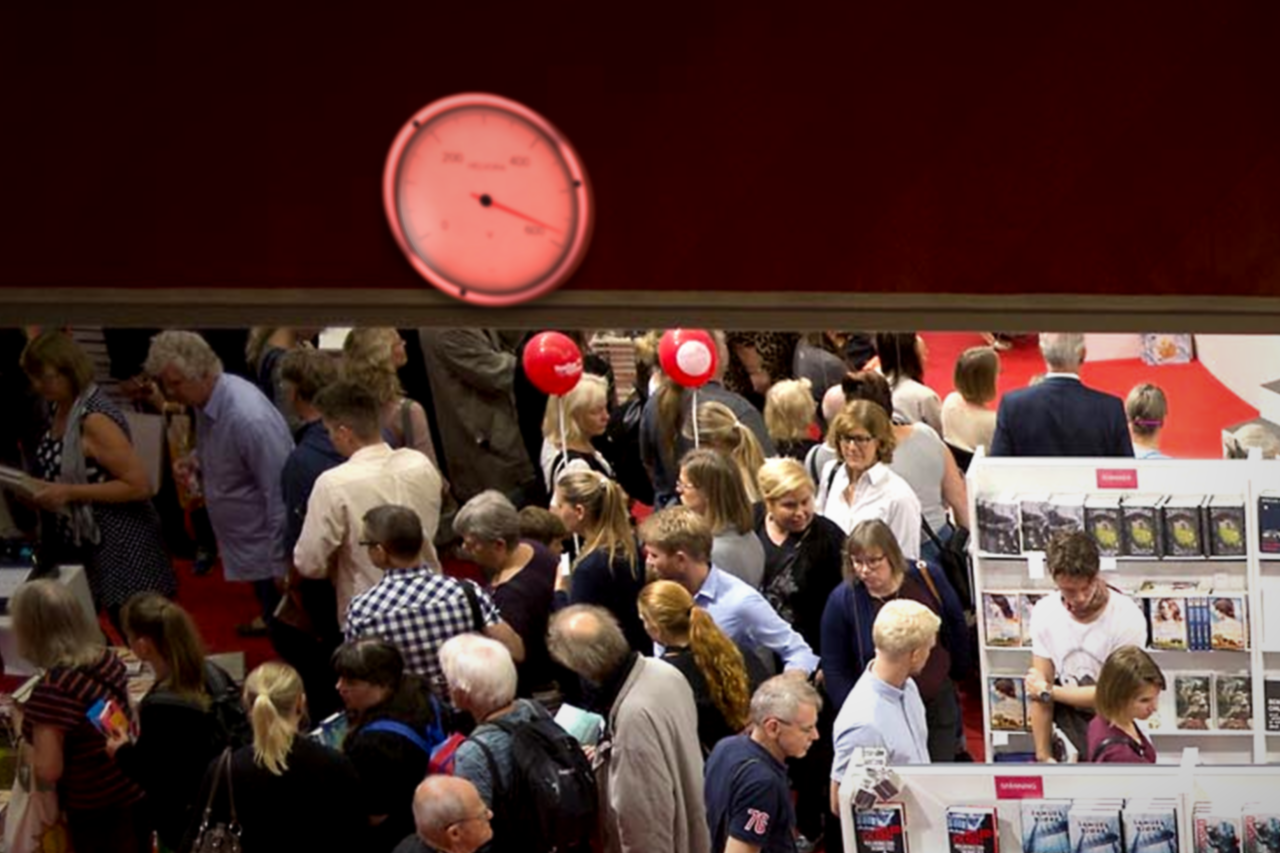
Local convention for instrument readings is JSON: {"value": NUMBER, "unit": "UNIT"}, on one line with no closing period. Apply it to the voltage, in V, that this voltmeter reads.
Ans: {"value": 575, "unit": "V"}
